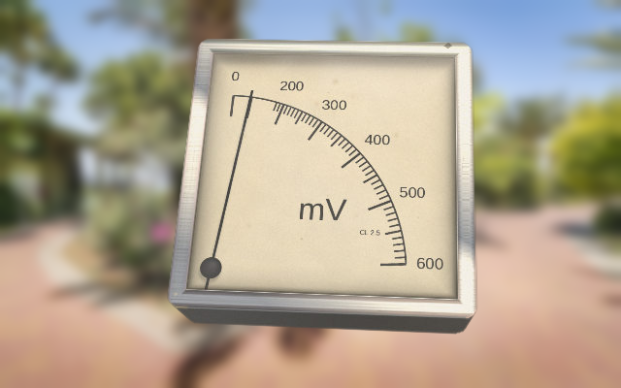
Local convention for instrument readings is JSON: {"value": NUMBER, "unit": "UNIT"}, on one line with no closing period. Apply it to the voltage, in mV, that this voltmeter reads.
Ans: {"value": 100, "unit": "mV"}
